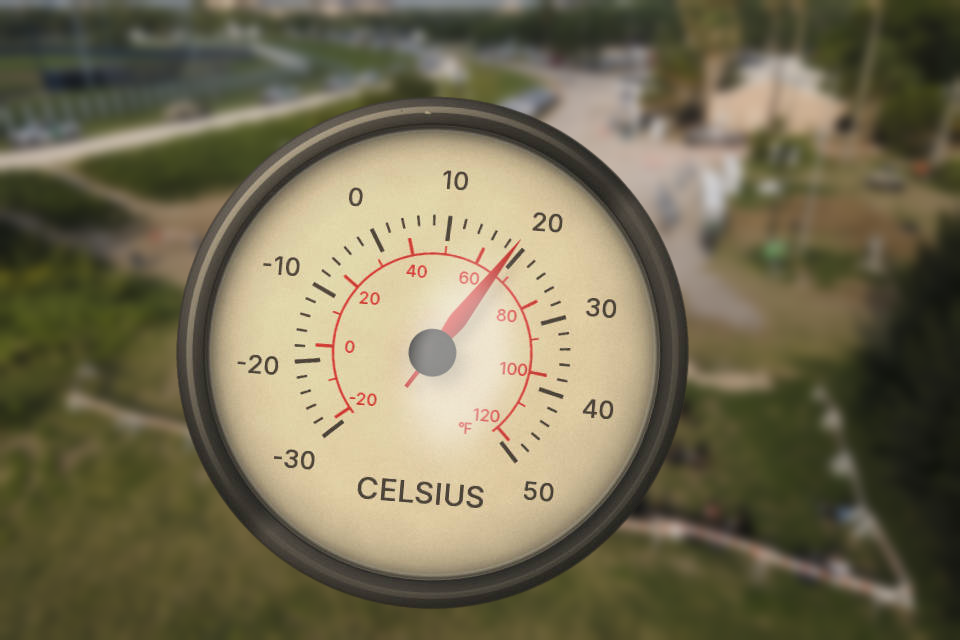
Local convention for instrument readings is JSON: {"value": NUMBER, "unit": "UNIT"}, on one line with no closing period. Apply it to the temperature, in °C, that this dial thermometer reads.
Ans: {"value": 19, "unit": "°C"}
